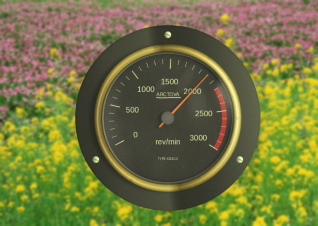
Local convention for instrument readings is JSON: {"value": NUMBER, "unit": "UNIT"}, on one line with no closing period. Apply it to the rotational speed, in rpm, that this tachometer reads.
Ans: {"value": 2000, "unit": "rpm"}
